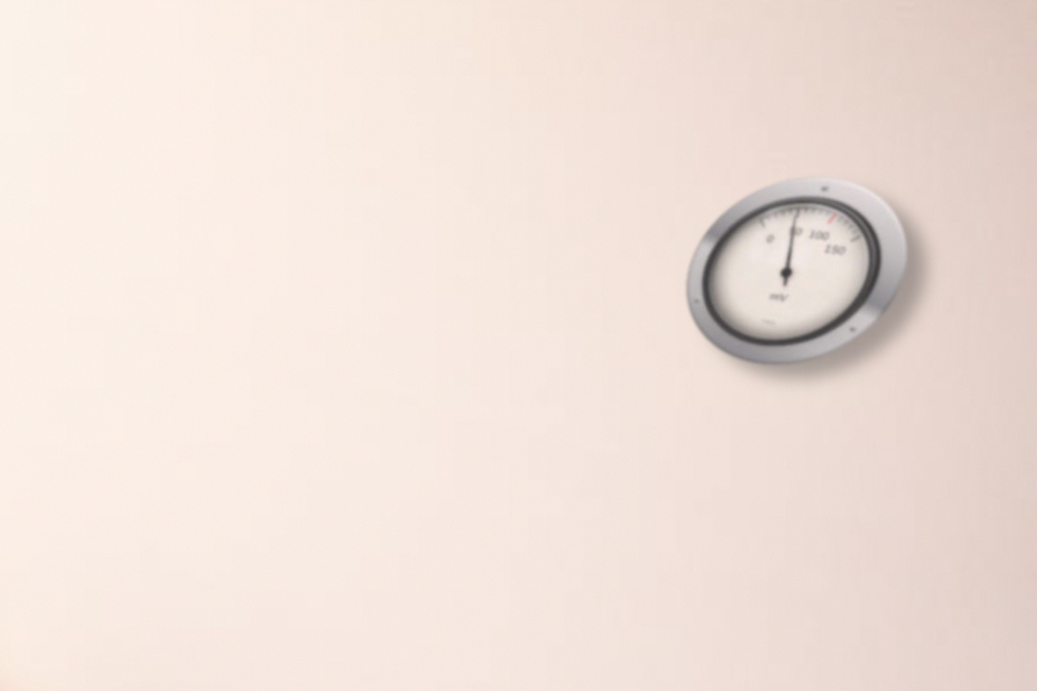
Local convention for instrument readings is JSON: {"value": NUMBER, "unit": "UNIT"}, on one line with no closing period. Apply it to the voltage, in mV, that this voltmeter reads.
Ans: {"value": 50, "unit": "mV"}
